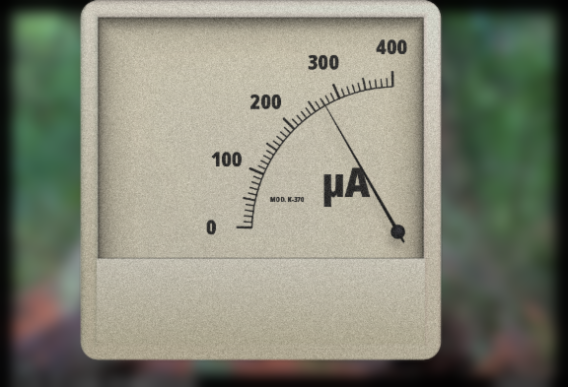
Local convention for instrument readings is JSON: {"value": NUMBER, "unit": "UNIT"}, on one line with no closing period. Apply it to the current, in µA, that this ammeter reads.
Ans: {"value": 270, "unit": "µA"}
